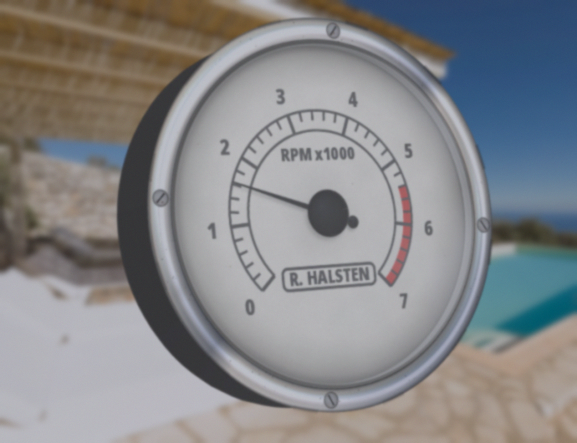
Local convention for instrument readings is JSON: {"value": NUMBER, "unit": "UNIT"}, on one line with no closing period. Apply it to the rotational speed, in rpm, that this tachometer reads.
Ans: {"value": 1600, "unit": "rpm"}
